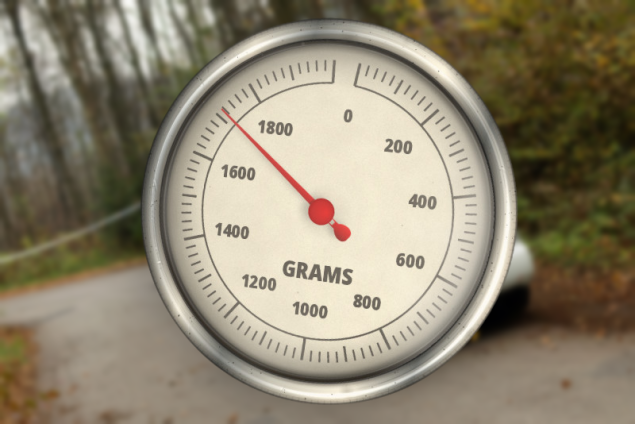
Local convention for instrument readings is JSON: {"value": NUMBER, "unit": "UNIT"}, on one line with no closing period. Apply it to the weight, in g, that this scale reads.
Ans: {"value": 1720, "unit": "g"}
